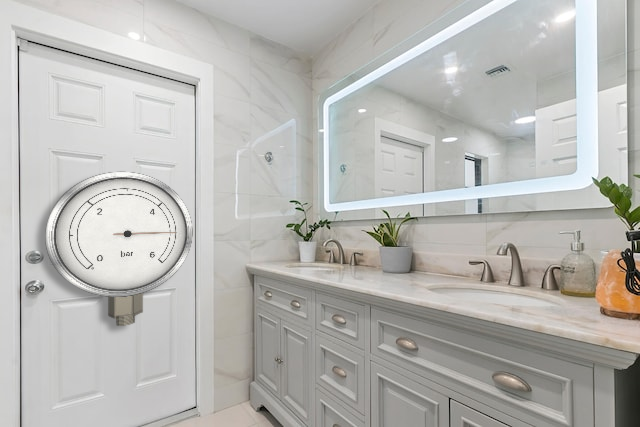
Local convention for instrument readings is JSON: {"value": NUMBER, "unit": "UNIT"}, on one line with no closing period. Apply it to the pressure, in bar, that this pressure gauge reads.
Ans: {"value": 5, "unit": "bar"}
